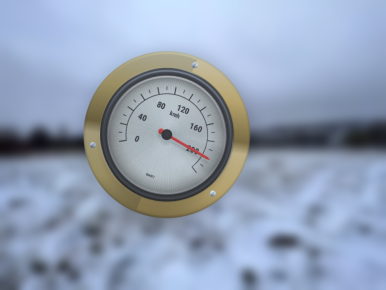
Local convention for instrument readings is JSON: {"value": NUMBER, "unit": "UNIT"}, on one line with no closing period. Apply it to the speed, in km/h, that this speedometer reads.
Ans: {"value": 200, "unit": "km/h"}
